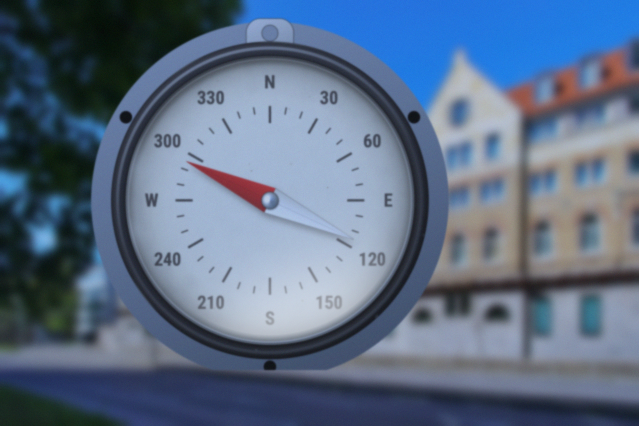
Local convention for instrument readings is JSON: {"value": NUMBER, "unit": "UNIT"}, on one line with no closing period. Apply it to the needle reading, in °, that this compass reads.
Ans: {"value": 295, "unit": "°"}
